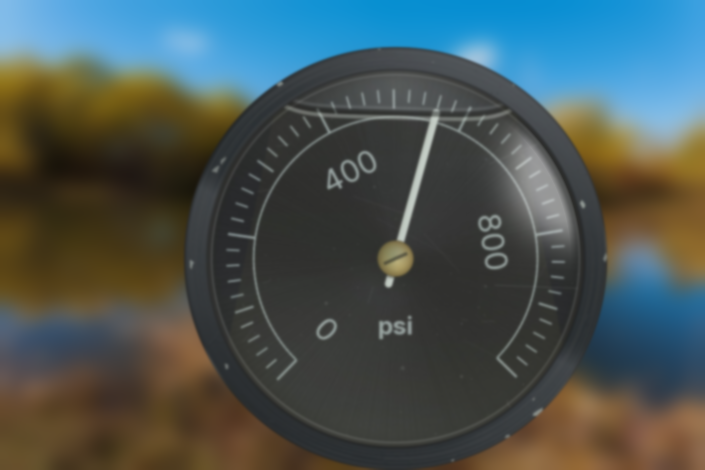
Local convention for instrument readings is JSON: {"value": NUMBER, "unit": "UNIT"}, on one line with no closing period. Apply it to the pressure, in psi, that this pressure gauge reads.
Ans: {"value": 560, "unit": "psi"}
